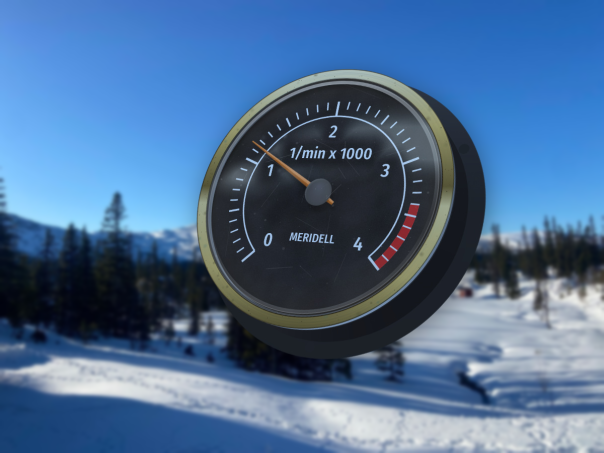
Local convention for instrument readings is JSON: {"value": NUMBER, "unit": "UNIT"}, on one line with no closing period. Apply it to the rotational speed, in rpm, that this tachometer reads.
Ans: {"value": 1150, "unit": "rpm"}
